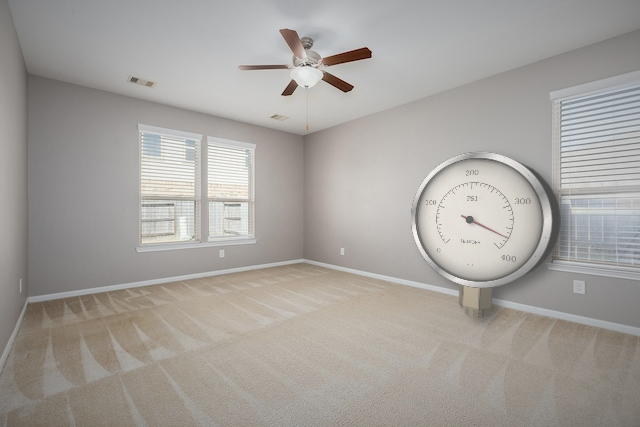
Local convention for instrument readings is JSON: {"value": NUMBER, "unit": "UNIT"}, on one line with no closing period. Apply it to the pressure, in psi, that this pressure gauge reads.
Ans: {"value": 370, "unit": "psi"}
